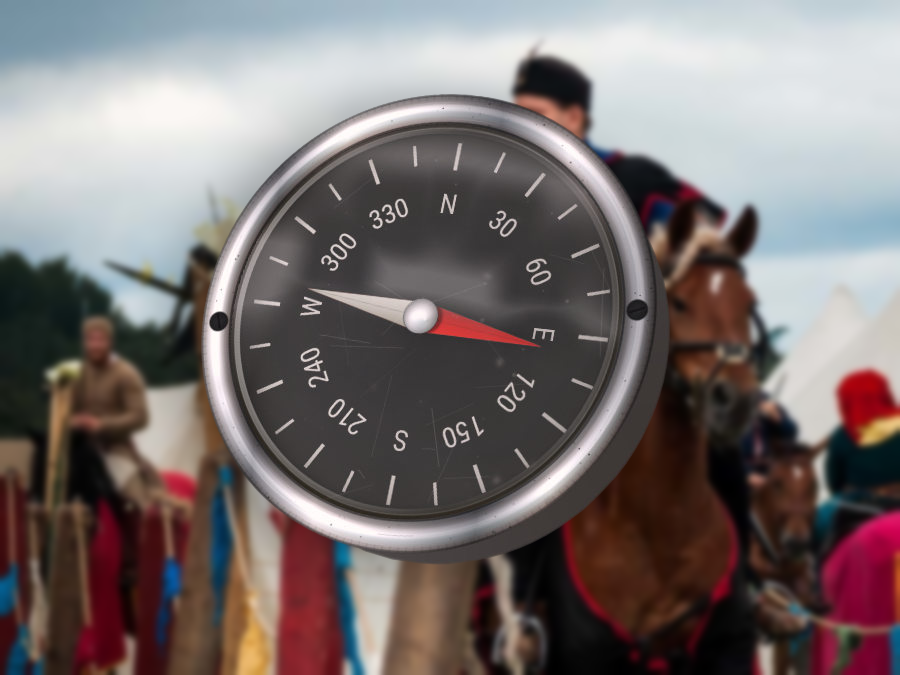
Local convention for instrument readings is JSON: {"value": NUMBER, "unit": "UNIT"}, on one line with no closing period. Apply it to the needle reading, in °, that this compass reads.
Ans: {"value": 97.5, "unit": "°"}
